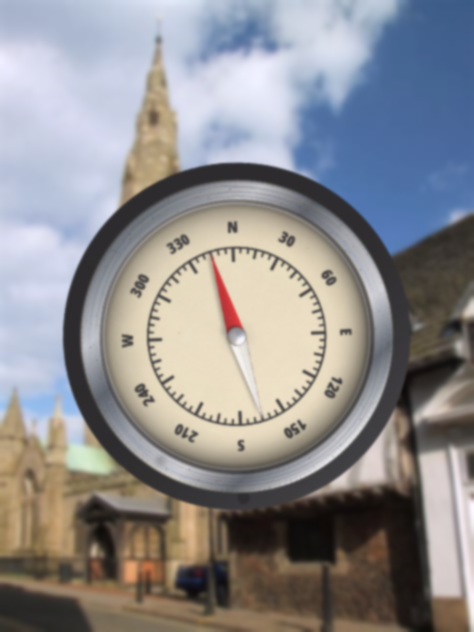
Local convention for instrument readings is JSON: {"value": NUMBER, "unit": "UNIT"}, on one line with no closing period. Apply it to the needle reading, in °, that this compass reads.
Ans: {"value": 345, "unit": "°"}
